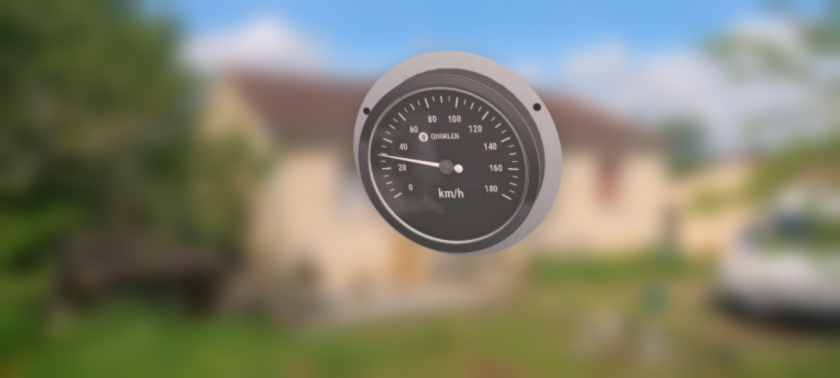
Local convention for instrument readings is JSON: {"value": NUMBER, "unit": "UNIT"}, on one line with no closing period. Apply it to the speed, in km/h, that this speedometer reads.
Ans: {"value": 30, "unit": "km/h"}
